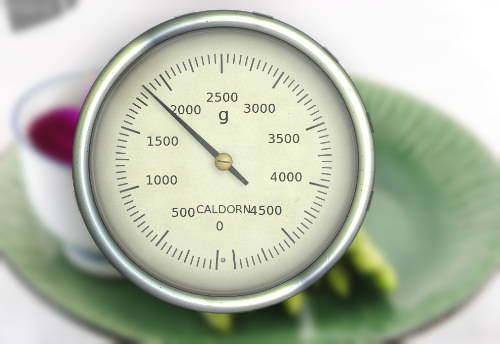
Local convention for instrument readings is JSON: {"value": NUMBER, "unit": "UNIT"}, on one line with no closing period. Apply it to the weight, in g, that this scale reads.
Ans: {"value": 1850, "unit": "g"}
